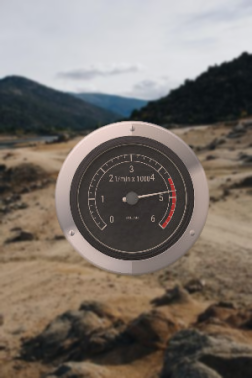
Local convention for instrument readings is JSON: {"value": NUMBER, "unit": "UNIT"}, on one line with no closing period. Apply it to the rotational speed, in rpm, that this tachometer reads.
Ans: {"value": 4800, "unit": "rpm"}
